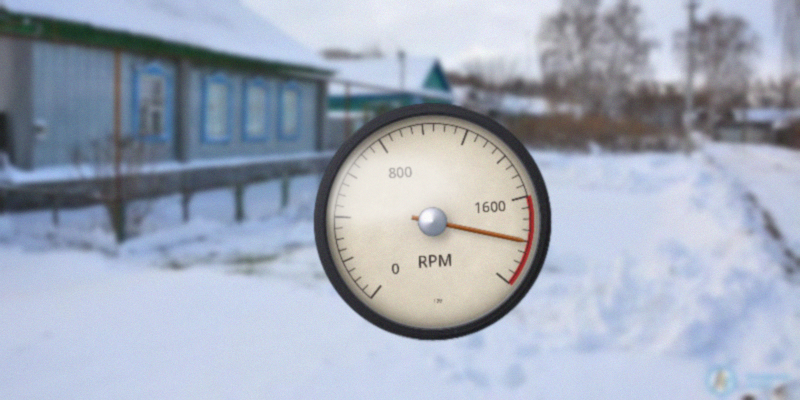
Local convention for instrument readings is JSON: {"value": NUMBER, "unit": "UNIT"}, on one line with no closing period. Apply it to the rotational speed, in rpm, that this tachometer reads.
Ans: {"value": 1800, "unit": "rpm"}
